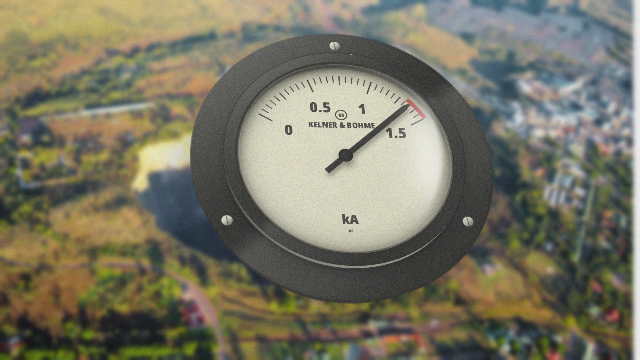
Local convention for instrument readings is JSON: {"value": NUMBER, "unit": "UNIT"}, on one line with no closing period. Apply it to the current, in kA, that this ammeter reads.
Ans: {"value": 1.35, "unit": "kA"}
